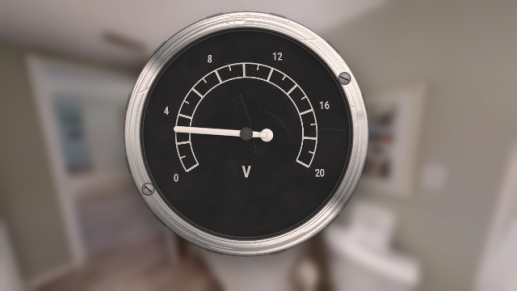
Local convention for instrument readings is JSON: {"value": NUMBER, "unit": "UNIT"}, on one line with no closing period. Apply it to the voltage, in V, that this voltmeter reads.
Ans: {"value": 3, "unit": "V"}
